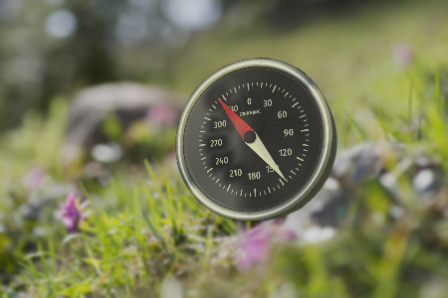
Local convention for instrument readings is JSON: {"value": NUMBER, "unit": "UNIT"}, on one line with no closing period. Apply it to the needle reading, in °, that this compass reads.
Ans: {"value": 325, "unit": "°"}
